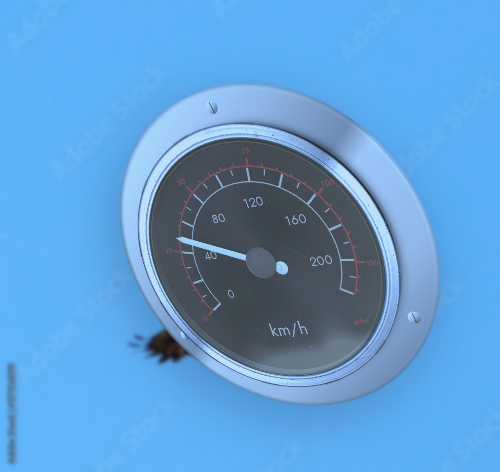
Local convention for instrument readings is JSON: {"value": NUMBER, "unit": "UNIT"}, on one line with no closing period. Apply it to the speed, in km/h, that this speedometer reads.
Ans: {"value": 50, "unit": "km/h"}
